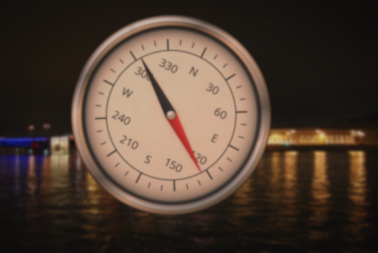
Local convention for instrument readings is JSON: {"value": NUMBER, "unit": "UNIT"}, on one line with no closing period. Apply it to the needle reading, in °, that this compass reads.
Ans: {"value": 125, "unit": "°"}
